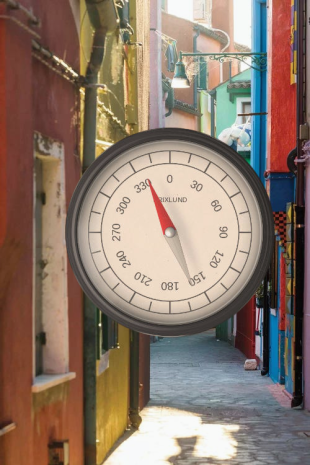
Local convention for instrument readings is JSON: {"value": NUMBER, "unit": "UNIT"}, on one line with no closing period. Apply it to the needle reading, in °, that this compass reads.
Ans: {"value": 337.5, "unit": "°"}
